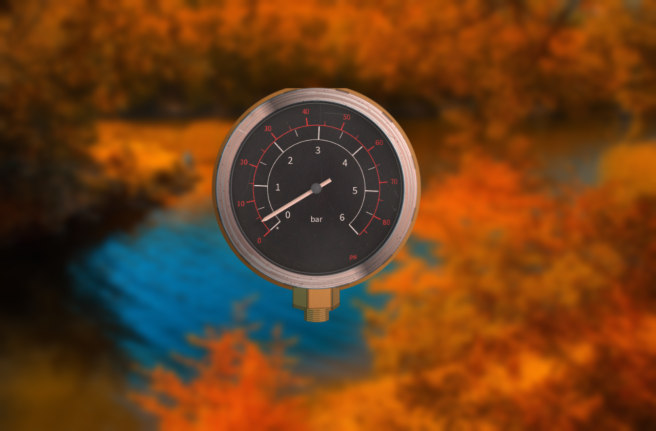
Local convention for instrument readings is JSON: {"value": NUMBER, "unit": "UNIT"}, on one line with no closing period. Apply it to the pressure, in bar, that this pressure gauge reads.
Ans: {"value": 0.25, "unit": "bar"}
